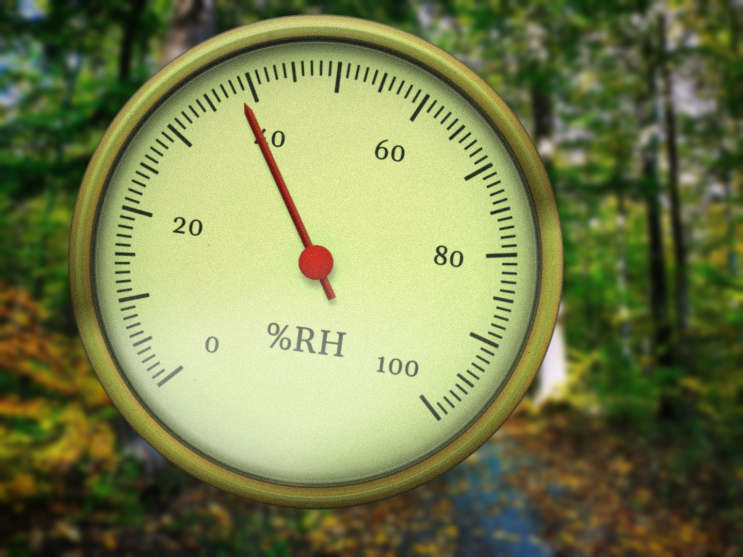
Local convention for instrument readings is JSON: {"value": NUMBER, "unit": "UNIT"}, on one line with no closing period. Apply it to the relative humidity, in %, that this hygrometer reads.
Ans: {"value": 38.5, "unit": "%"}
